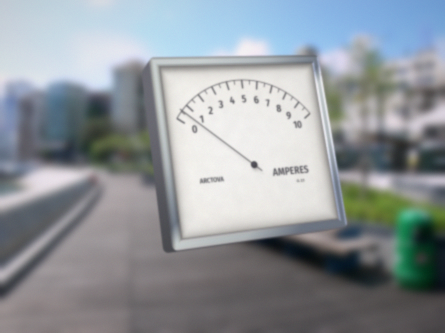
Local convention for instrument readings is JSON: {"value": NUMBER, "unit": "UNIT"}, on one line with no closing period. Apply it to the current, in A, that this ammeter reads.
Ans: {"value": 0.5, "unit": "A"}
